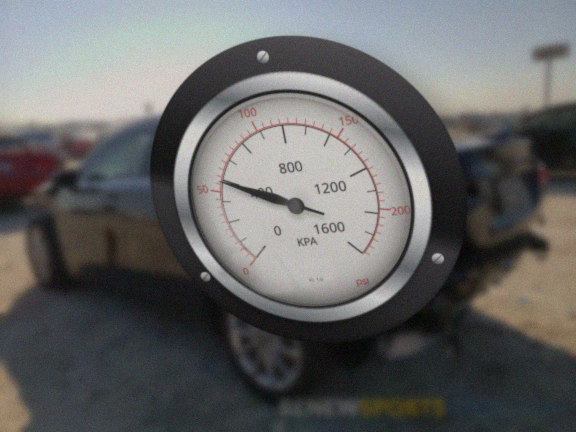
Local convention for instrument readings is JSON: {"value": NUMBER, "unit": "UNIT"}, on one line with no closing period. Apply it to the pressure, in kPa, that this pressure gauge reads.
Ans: {"value": 400, "unit": "kPa"}
